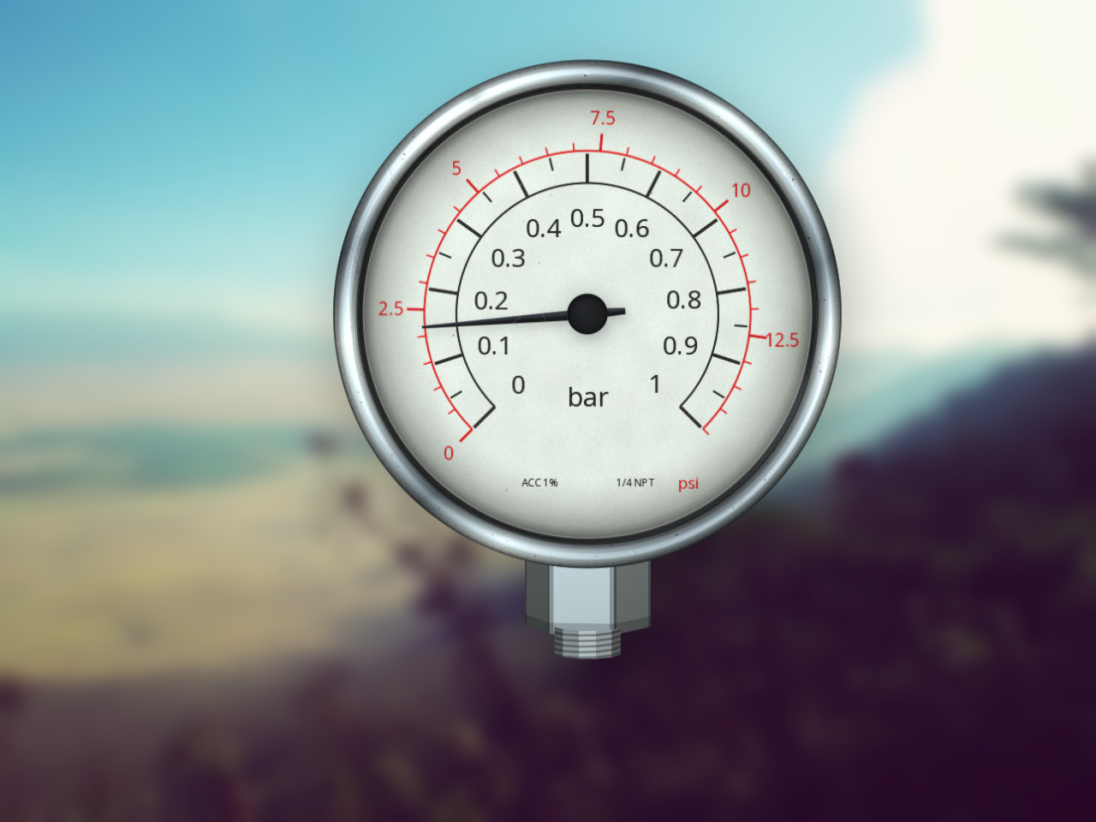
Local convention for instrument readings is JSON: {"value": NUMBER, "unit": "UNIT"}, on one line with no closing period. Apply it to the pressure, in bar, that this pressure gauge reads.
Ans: {"value": 0.15, "unit": "bar"}
